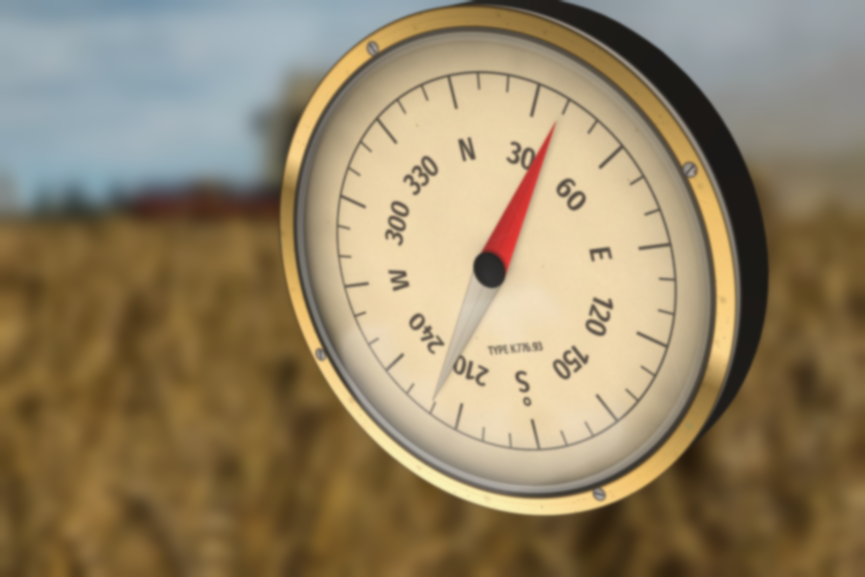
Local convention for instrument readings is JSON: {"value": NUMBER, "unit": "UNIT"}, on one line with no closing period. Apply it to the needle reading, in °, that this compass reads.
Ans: {"value": 40, "unit": "°"}
